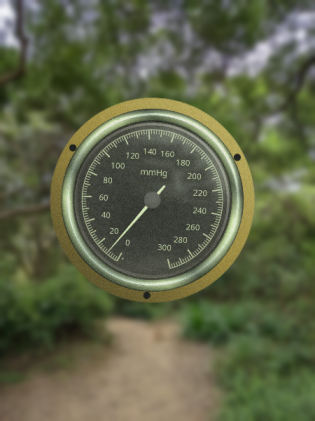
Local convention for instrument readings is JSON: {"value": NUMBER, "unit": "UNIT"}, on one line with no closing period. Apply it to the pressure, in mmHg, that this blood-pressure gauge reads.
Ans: {"value": 10, "unit": "mmHg"}
